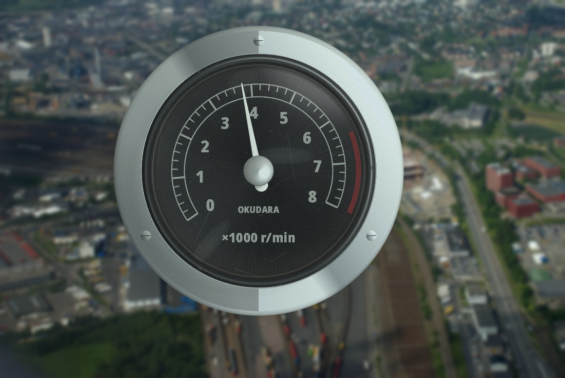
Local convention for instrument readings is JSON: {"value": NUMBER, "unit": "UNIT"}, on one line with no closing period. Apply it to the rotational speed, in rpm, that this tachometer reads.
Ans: {"value": 3800, "unit": "rpm"}
